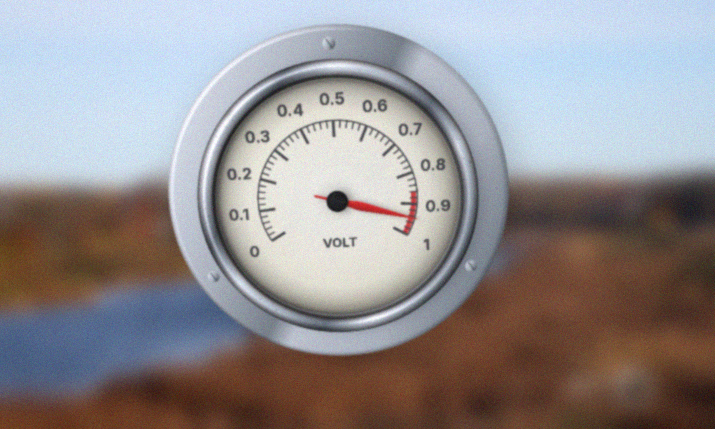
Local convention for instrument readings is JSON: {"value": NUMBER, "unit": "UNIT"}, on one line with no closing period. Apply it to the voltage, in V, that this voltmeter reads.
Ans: {"value": 0.94, "unit": "V"}
